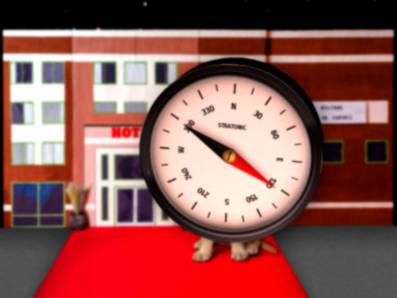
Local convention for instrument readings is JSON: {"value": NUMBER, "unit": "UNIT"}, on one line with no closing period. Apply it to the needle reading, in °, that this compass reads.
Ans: {"value": 120, "unit": "°"}
